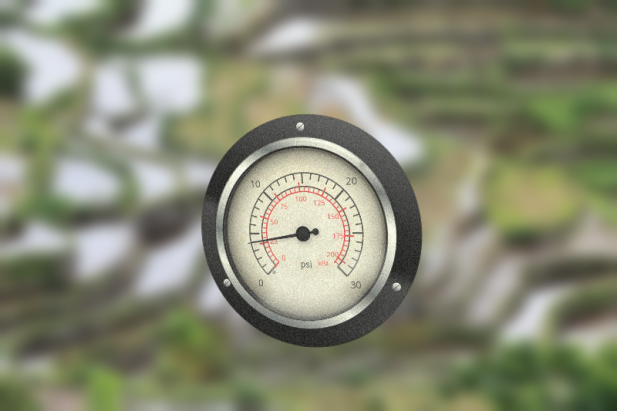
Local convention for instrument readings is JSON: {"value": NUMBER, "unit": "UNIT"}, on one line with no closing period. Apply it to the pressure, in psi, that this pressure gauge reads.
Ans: {"value": 4, "unit": "psi"}
